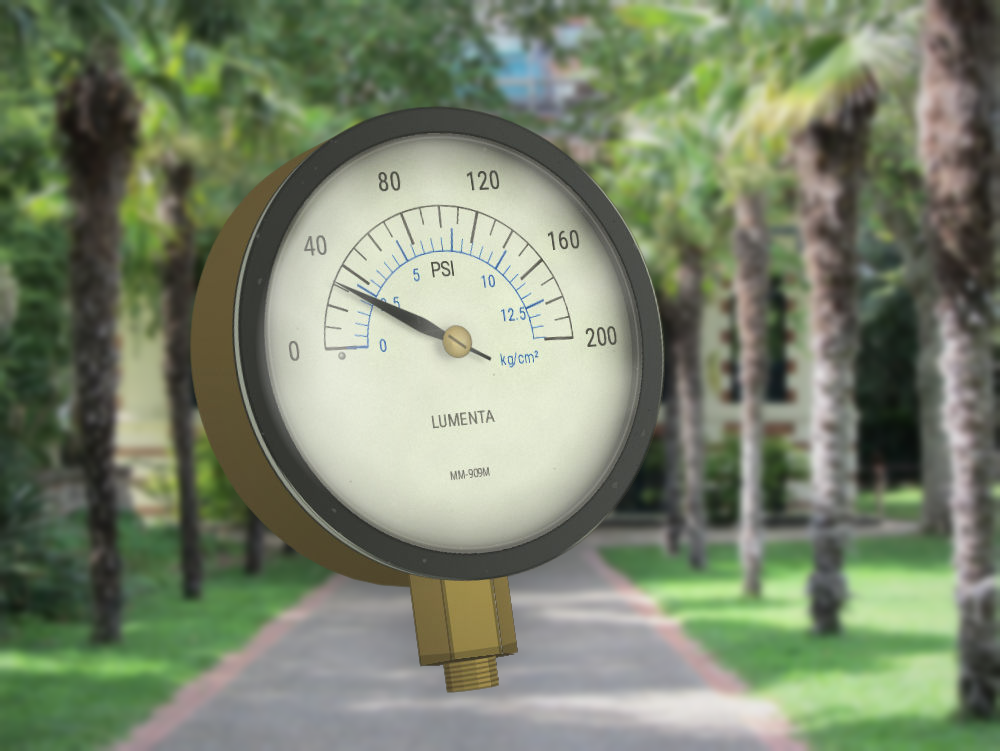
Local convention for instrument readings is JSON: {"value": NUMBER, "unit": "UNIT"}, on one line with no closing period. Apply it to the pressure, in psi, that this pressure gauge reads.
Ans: {"value": 30, "unit": "psi"}
